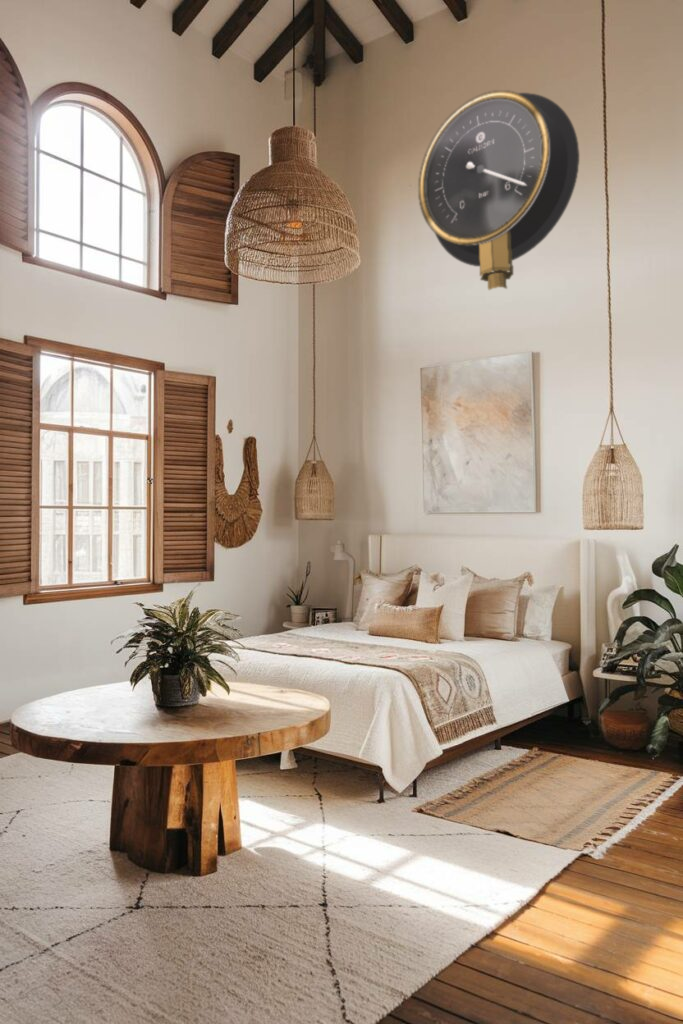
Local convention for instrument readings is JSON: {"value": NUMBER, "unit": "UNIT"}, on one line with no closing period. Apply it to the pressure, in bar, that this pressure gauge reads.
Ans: {"value": 5.8, "unit": "bar"}
